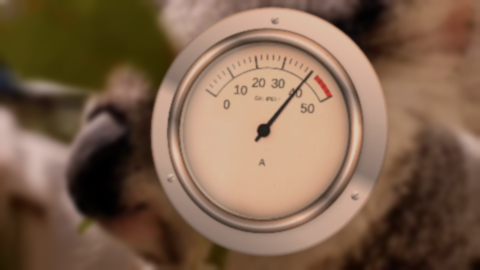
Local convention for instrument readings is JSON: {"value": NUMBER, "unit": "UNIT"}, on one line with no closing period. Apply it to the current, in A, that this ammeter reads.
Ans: {"value": 40, "unit": "A"}
